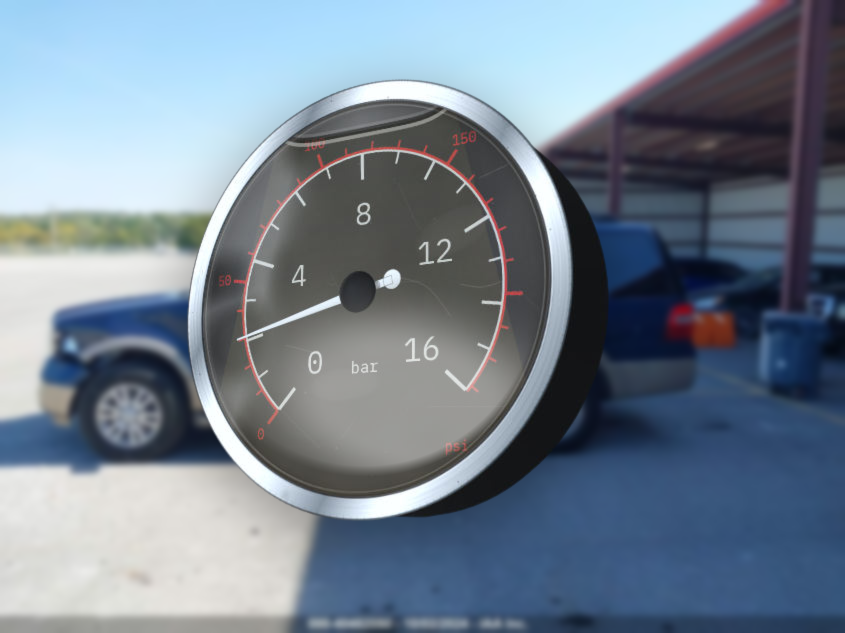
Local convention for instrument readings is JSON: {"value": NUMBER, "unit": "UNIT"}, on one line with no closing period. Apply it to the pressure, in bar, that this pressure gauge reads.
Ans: {"value": 2, "unit": "bar"}
